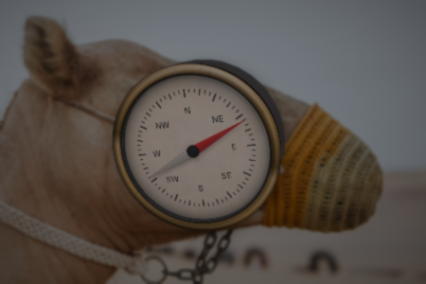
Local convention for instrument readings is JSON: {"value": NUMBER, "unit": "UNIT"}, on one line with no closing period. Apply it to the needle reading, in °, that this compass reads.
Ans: {"value": 65, "unit": "°"}
